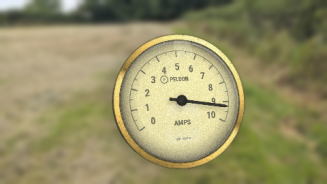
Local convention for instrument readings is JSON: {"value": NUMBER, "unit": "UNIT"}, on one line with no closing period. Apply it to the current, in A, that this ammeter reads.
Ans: {"value": 9.25, "unit": "A"}
